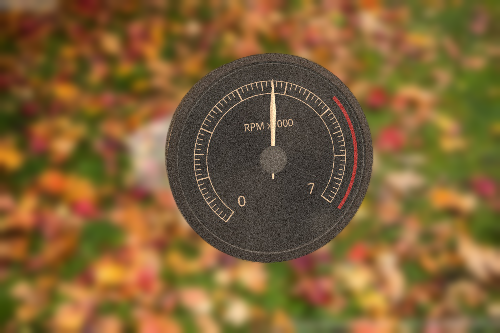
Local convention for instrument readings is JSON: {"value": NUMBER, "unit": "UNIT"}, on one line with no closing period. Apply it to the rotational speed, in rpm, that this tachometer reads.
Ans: {"value": 3700, "unit": "rpm"}
